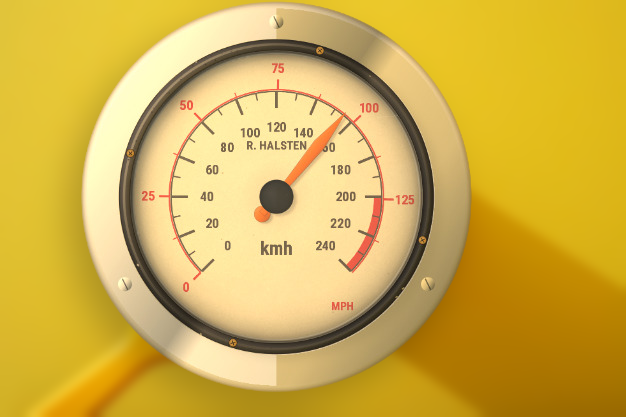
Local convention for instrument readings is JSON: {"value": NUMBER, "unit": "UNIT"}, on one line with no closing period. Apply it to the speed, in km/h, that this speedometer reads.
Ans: {"value": 155, "unit": "km/h"}
